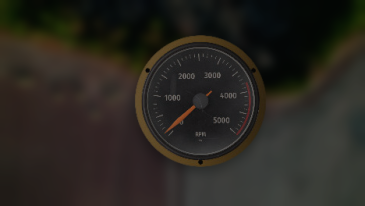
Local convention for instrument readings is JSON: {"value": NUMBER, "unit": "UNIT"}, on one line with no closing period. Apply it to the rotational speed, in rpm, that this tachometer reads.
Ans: {"value": 100, "unit": "rpm"}
